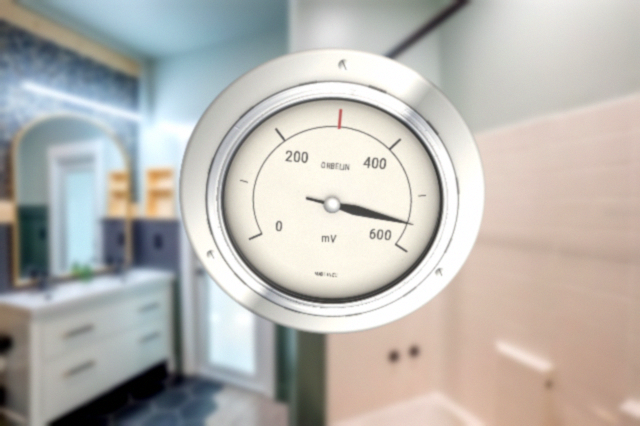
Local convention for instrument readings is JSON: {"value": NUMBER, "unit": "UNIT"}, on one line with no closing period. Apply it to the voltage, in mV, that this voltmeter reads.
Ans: {"value": 550, "unit": "mV"}
